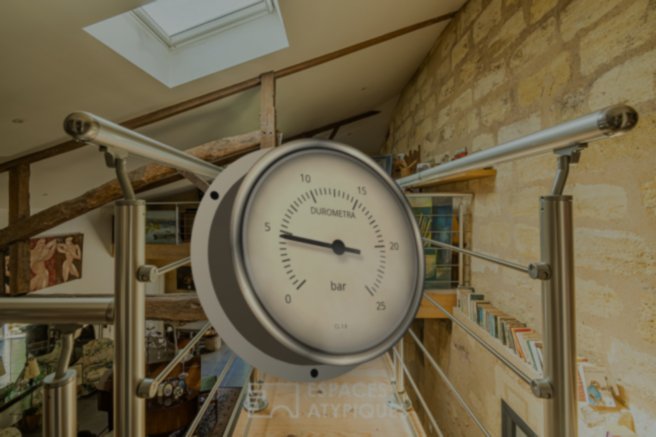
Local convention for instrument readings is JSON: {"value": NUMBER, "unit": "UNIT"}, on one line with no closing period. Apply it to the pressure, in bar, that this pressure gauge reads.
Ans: {"value": 4.5, "unit": "bar"}
